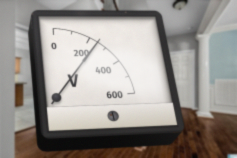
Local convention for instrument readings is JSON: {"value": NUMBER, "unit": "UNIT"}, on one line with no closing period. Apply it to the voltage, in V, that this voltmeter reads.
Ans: {"value": 250, "unit": "V"}
